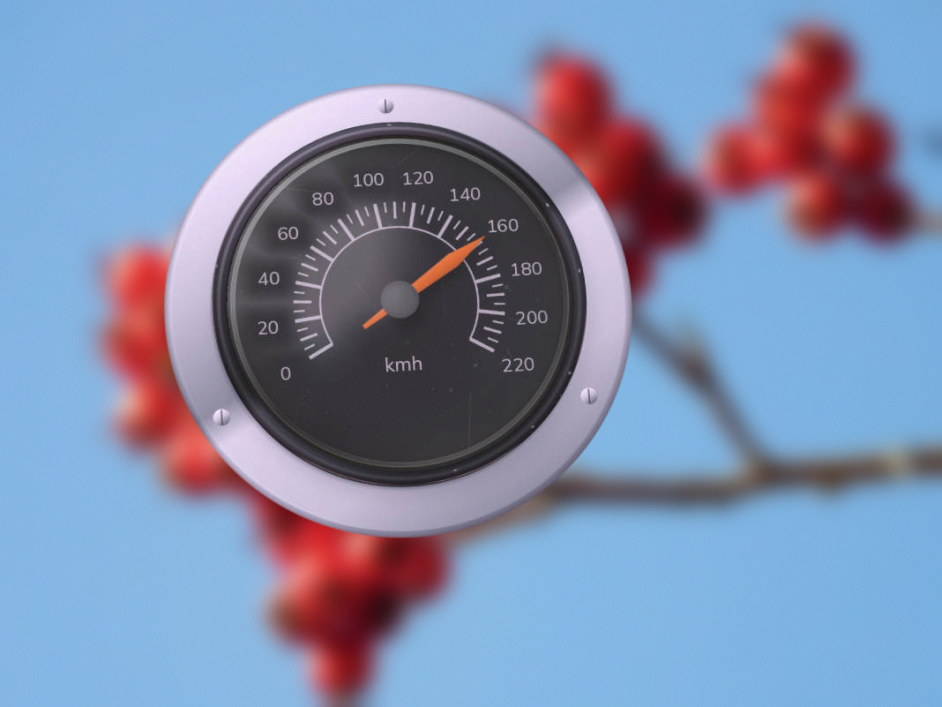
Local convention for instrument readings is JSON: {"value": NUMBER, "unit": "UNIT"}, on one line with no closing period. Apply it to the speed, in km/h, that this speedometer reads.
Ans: {"value": 160, "unit": "km/h"}
